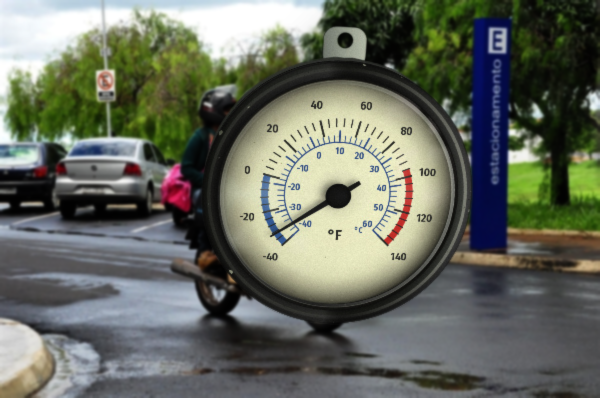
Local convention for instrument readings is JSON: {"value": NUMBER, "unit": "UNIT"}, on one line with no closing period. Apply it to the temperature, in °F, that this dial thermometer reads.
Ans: {"value": -32, "unit": "°F"}
